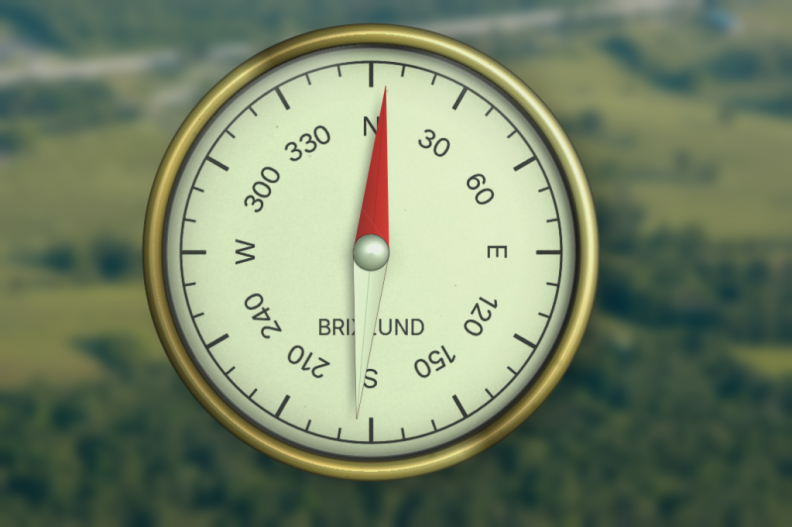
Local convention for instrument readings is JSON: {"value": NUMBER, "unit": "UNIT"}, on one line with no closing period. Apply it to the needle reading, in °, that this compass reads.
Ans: {"value": 5, "unit": "°"}
